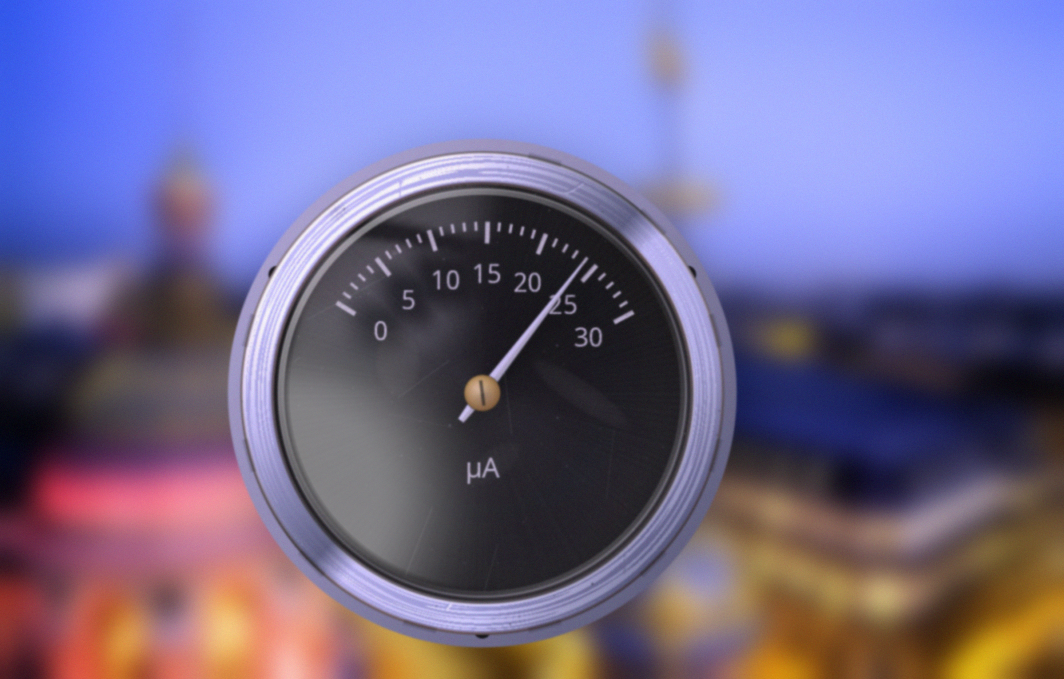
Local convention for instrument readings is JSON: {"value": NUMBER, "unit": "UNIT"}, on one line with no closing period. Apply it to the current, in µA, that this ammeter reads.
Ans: {"value": 24, "unit": "µA"}
